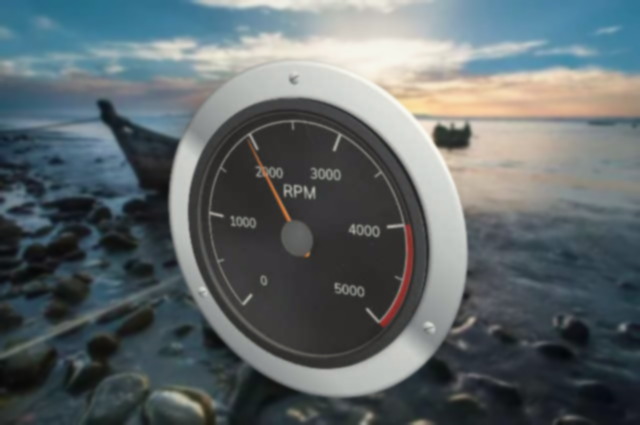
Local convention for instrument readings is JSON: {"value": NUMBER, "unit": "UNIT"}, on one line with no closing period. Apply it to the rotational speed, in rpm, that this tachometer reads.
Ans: {"value": 2000, "unit": "rpm"}
